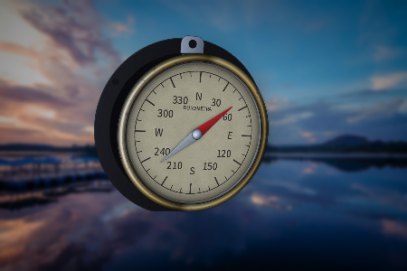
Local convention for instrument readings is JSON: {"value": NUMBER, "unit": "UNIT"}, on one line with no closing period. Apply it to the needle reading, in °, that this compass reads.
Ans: {"value": 50, "unit": "°"}
